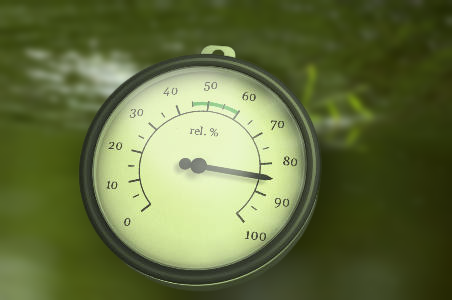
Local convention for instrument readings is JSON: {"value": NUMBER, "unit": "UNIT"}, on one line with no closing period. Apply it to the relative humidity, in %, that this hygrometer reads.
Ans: {"value": 85, "unit": "%"}
